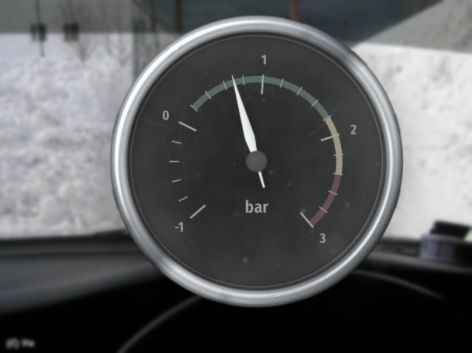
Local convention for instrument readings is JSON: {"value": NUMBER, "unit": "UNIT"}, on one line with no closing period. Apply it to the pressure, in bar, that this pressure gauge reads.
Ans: {"value": 0.7, "unit": "bar"}
